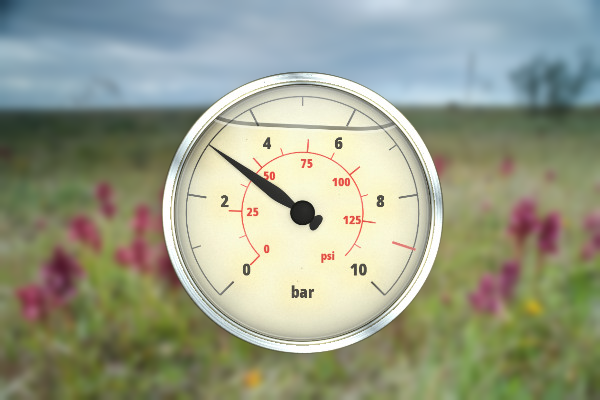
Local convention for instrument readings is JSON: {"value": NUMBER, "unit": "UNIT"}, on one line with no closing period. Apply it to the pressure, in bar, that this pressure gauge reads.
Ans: {"value": 3, "unit": "bar"}
